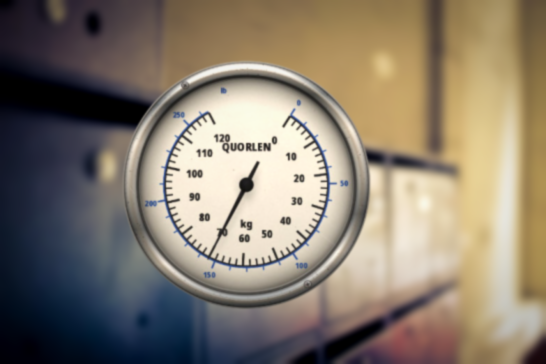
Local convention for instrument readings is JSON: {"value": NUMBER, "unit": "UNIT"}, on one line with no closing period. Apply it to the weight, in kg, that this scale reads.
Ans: {"value": 70, "unit": "kg"}
